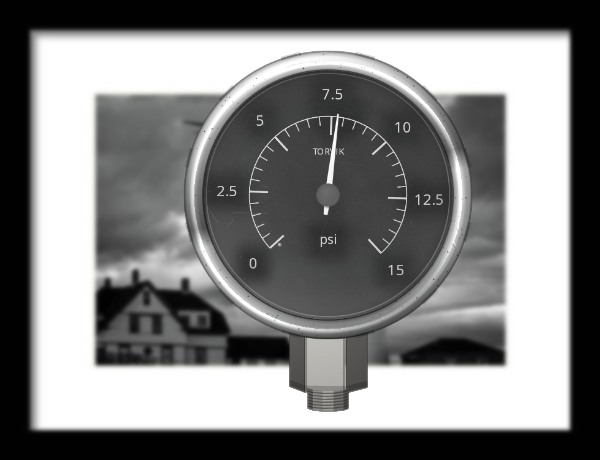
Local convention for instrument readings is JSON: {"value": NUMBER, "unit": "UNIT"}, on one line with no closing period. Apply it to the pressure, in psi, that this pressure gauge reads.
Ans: {"value": 7.75, "unit": "psi"}
